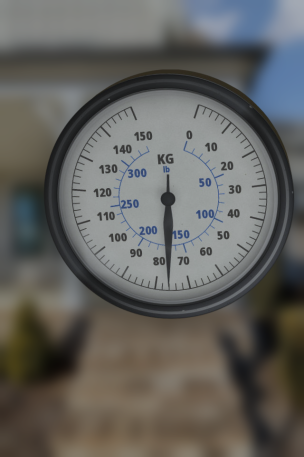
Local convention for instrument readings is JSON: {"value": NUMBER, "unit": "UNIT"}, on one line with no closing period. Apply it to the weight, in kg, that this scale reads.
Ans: {"value": 76, "unit": "kg"}
